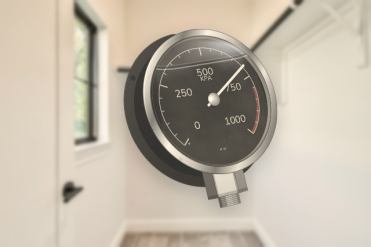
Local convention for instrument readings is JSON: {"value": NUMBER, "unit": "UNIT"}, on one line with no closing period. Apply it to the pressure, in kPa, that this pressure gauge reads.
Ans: {"value": 700, "unit": "kPa"}
